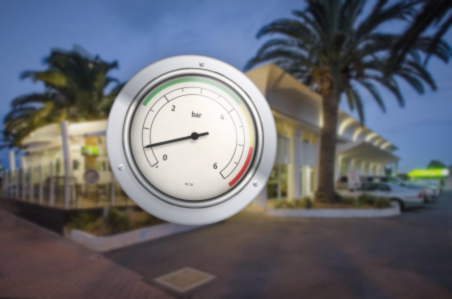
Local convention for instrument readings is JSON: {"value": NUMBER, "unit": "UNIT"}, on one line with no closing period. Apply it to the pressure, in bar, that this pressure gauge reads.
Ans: {"value": 0.5, "unit": "bar"}
